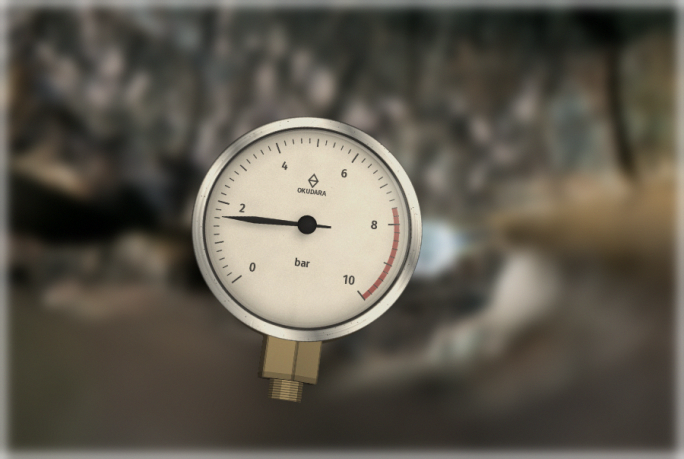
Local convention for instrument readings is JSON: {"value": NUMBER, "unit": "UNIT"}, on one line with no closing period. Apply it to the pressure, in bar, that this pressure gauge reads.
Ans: {"value": 1.6, "unit": "bar"}
